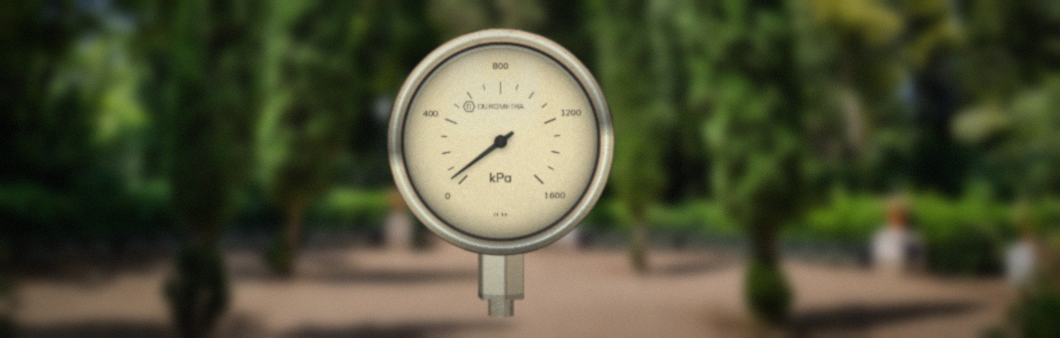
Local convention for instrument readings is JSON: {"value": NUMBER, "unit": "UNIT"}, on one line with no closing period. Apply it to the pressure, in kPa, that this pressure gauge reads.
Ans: {"value": 50, "unit": "kPa"}
